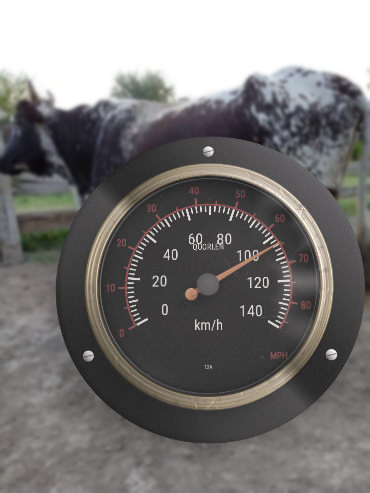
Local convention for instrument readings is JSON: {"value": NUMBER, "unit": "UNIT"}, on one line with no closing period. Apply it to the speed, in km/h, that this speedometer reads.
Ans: {"value": 104, "unit": "km/h"}
